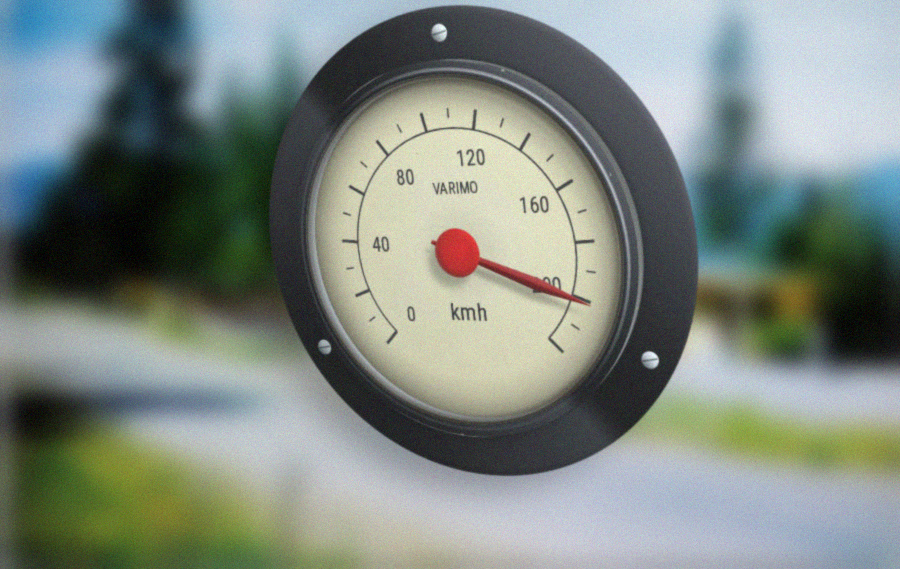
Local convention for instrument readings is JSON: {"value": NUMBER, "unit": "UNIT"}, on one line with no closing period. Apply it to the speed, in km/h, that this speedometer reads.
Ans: {"value": 200, "unit": "km/h"}
